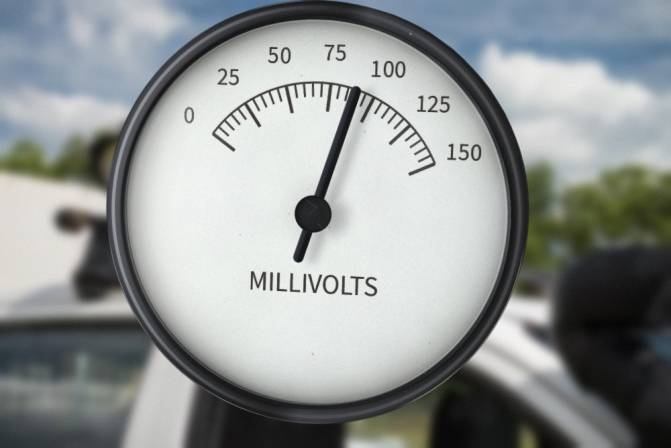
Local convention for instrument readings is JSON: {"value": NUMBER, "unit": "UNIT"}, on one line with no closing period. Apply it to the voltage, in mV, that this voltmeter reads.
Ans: {"value": 90, "unit": "mV"}
